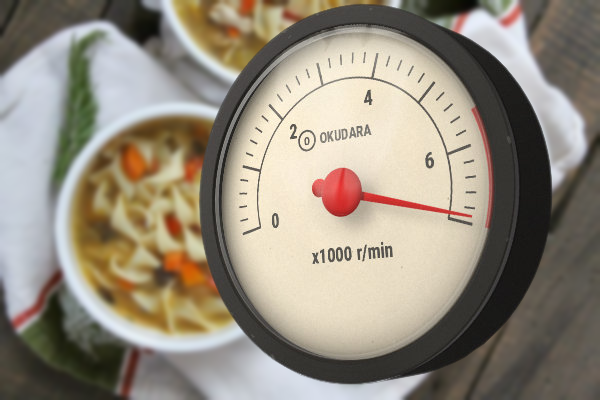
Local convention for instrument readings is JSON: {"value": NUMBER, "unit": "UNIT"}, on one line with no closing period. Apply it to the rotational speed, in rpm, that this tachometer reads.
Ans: {"value": 6900, "unit": "rpm"}
